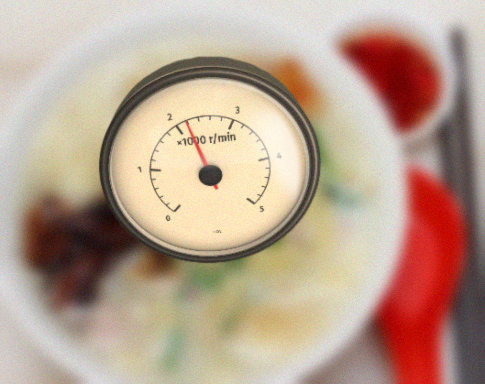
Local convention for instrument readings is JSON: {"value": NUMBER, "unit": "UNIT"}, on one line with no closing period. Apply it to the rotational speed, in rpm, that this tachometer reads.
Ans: {"value": 2200, "unit": "rpm"}
